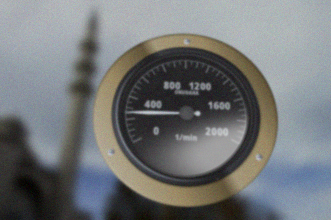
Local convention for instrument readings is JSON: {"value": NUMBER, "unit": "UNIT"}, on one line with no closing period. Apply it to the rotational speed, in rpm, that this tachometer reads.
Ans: {"value": 250, "unit": "rpm"}
